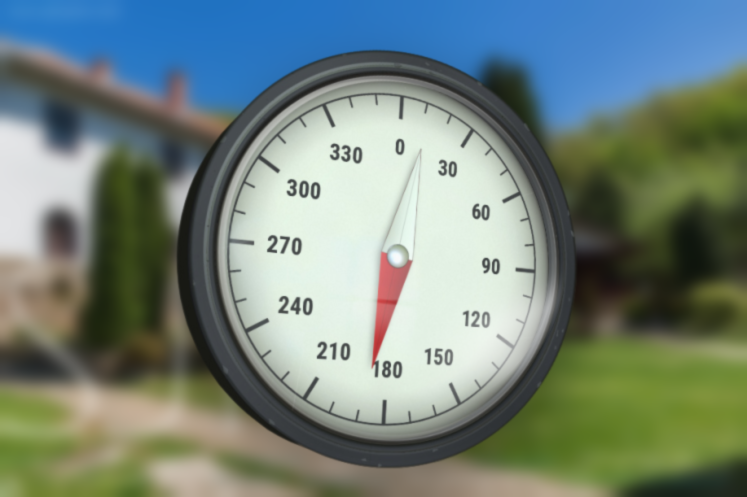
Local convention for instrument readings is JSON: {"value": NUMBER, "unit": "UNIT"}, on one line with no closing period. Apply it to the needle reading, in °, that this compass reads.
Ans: {"value": 190, "unit": "°"}
